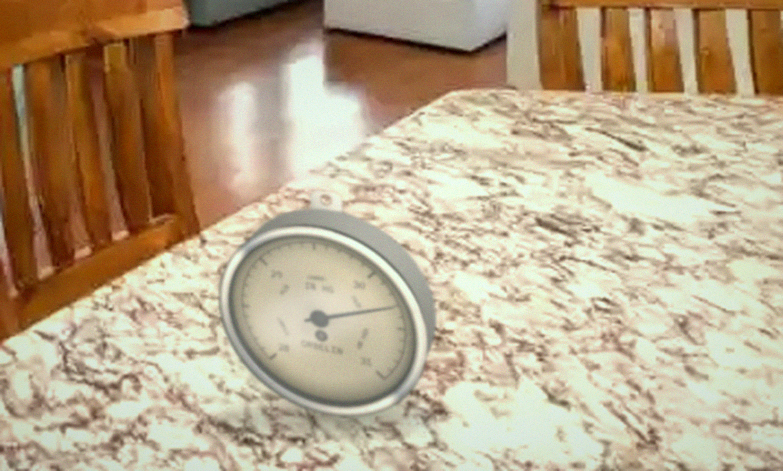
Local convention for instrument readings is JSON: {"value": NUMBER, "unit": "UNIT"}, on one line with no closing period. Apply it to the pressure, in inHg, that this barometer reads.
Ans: {"value": 30.3, "unit": "inHg"}
